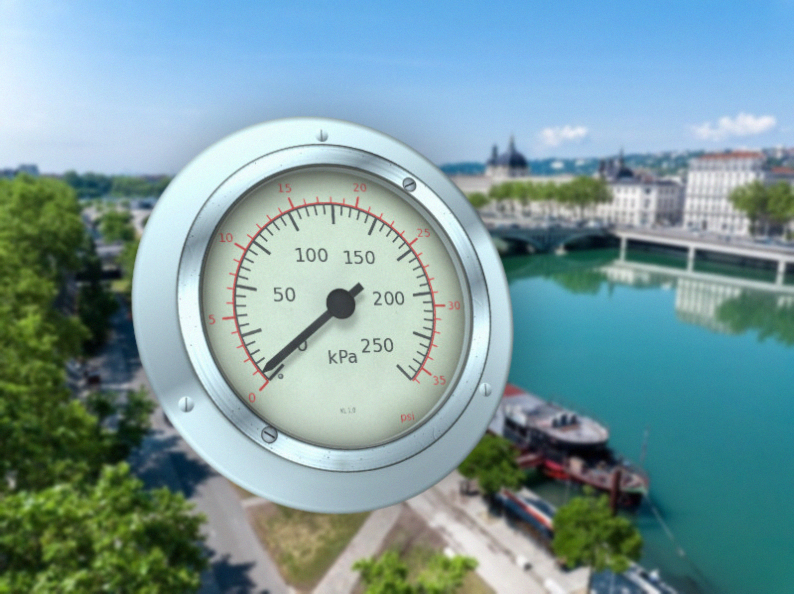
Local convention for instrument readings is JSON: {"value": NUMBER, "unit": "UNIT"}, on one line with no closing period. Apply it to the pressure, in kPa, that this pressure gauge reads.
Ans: {"value": 5, "unit": "kPa"}
